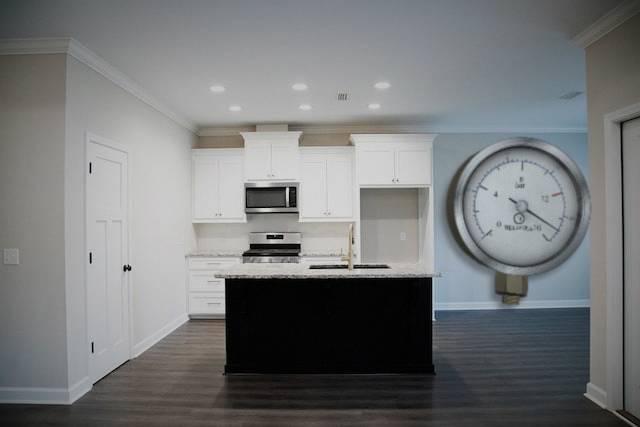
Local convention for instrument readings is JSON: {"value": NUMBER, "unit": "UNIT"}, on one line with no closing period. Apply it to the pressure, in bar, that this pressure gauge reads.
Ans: {"value": 15, "unit": "bar"}
